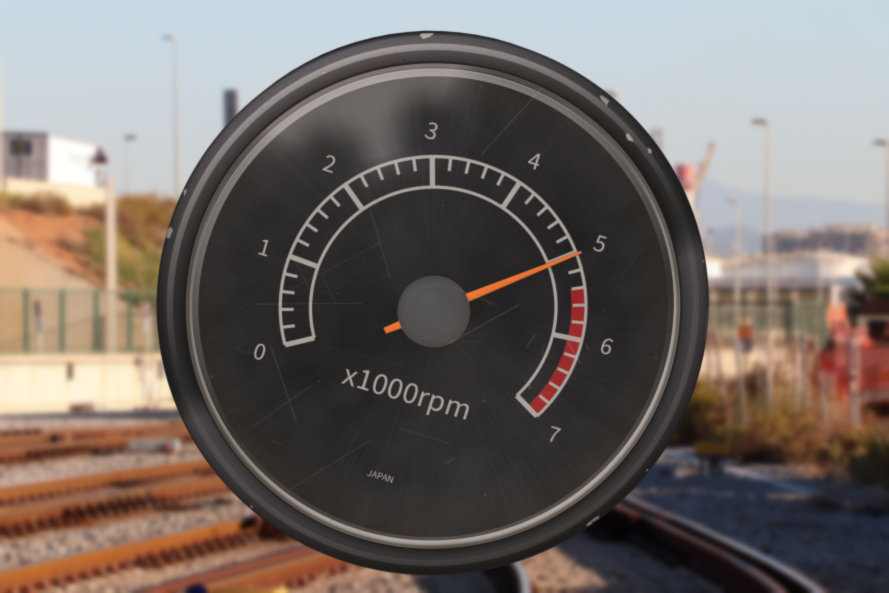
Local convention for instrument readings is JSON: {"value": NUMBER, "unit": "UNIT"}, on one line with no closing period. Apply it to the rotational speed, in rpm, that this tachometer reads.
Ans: {"value": 5000, "unit": "rpm"}
